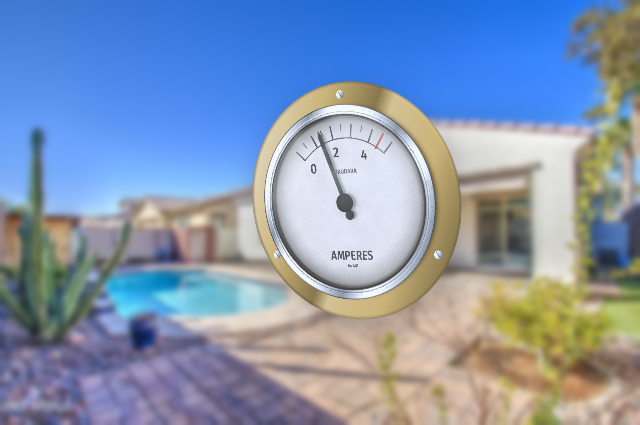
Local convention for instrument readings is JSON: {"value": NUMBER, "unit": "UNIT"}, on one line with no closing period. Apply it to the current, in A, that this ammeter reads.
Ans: {"value": 1.5, "unit": "A"}
